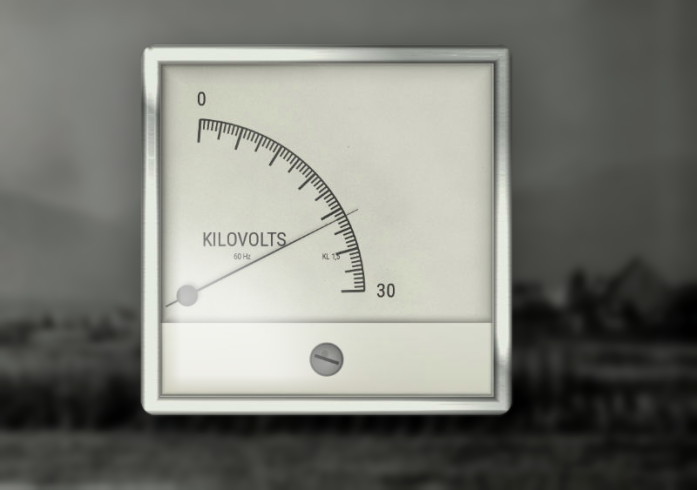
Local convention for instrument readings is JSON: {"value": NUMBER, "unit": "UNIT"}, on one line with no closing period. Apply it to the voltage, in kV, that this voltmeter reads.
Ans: {"value": 21, "unit": "kV"}
